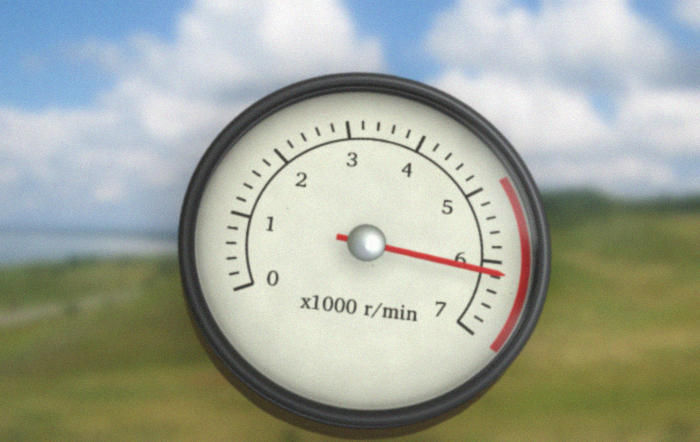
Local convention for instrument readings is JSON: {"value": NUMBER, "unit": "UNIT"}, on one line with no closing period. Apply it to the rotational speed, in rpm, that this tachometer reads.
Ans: {"value": 6200, "unit": "rpm"}
